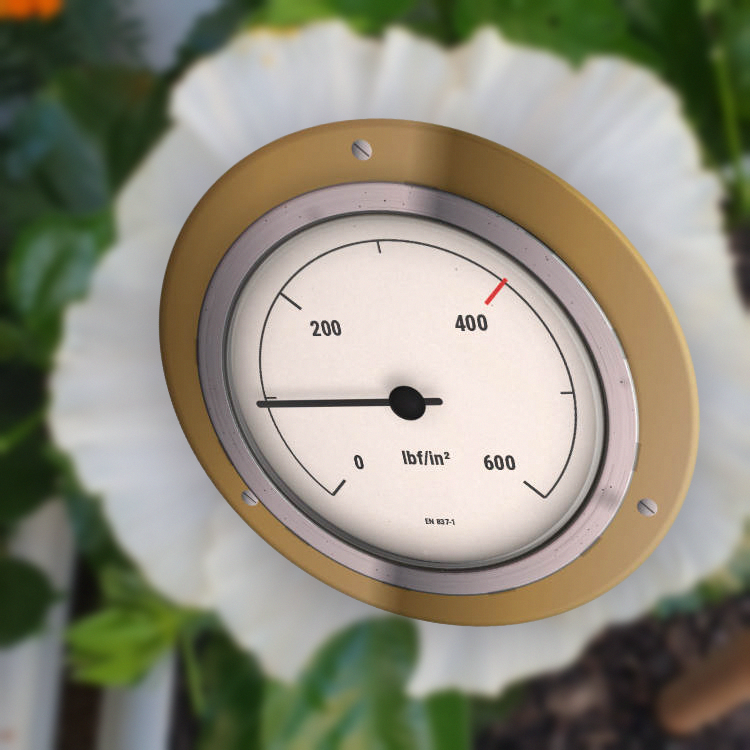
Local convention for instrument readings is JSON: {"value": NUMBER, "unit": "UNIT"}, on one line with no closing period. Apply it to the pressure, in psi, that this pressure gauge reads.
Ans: {"value": 100, "unit": "psi"}
